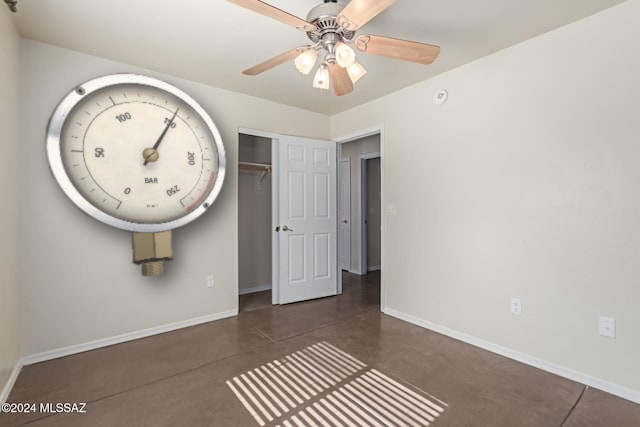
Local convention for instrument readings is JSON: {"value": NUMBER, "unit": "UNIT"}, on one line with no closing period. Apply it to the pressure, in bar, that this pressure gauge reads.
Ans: {"value": 150, "unit": "bar"}
